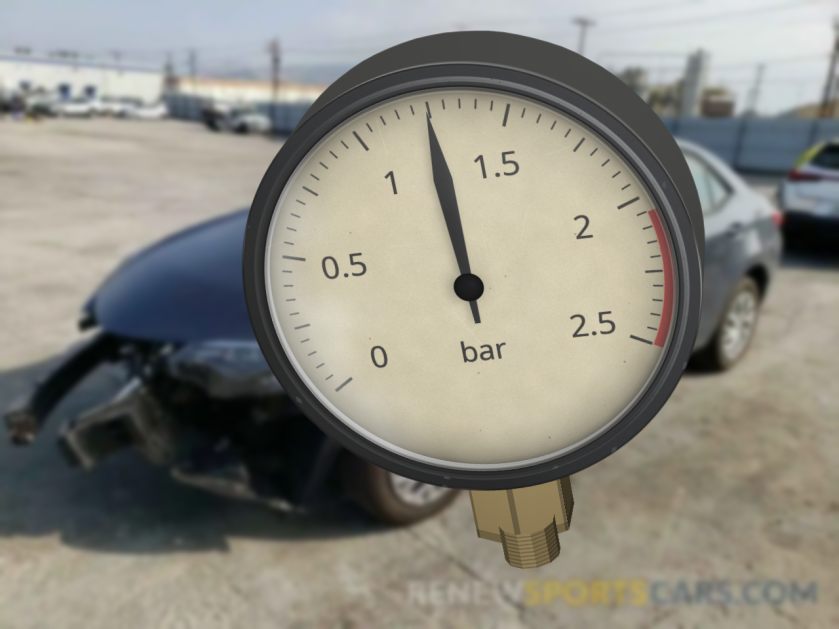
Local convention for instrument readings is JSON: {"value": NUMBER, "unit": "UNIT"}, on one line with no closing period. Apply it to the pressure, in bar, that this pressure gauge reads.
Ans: {"value": 1.25, "unit": "bar"}
